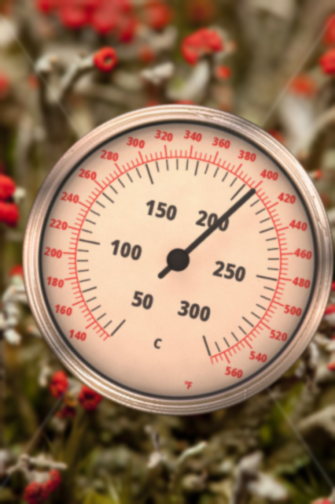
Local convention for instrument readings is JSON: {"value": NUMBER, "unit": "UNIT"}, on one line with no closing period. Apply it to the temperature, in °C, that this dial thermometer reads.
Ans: {"value": 205, "unit": "°C"}
